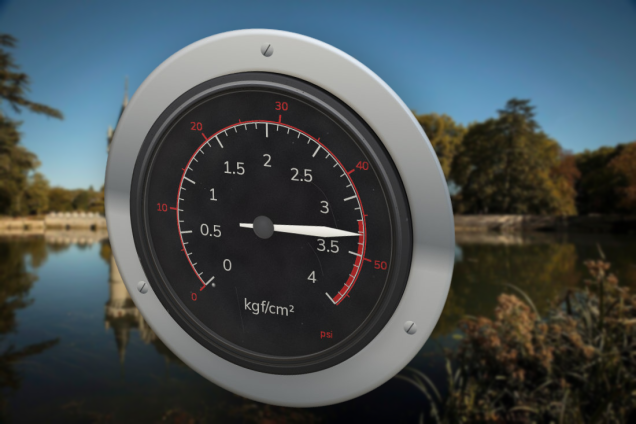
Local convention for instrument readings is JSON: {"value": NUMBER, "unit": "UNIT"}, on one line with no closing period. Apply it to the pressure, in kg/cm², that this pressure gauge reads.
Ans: {"value": 3.3, "unit": "kg/cm²"}
